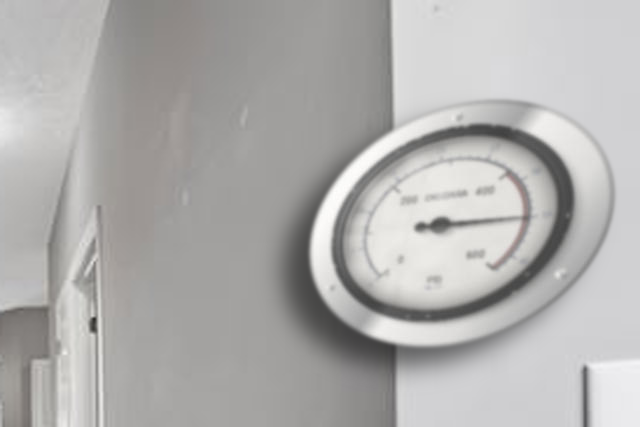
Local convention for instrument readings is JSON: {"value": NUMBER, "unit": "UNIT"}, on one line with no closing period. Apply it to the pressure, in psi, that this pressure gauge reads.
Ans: {"value": 500, "unit": "psi"}
